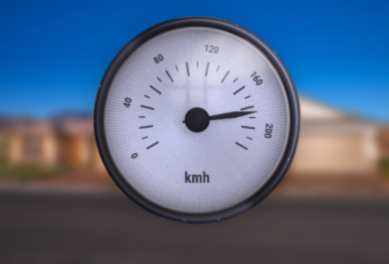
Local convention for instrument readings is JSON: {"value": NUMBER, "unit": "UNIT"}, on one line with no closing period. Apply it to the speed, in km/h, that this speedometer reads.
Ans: {"value": 185, "unit": "km/h"}
